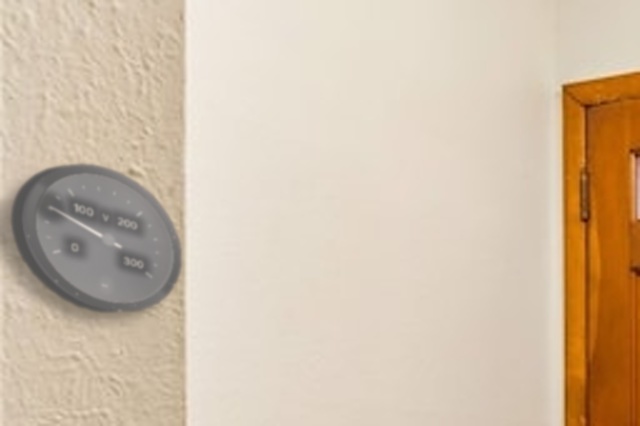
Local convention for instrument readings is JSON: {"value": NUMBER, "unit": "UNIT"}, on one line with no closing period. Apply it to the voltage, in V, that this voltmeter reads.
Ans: {"value": 60, "unit": "V"}
